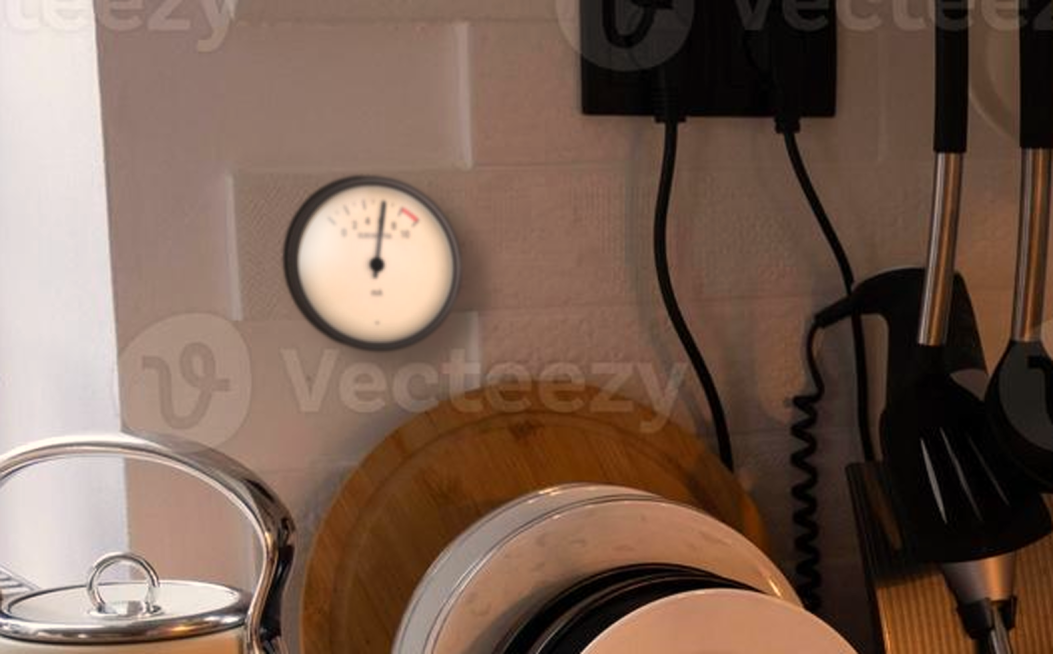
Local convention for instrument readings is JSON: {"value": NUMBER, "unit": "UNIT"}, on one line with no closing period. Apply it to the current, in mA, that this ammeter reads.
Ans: {"value": 6, "unit": "mA"}
